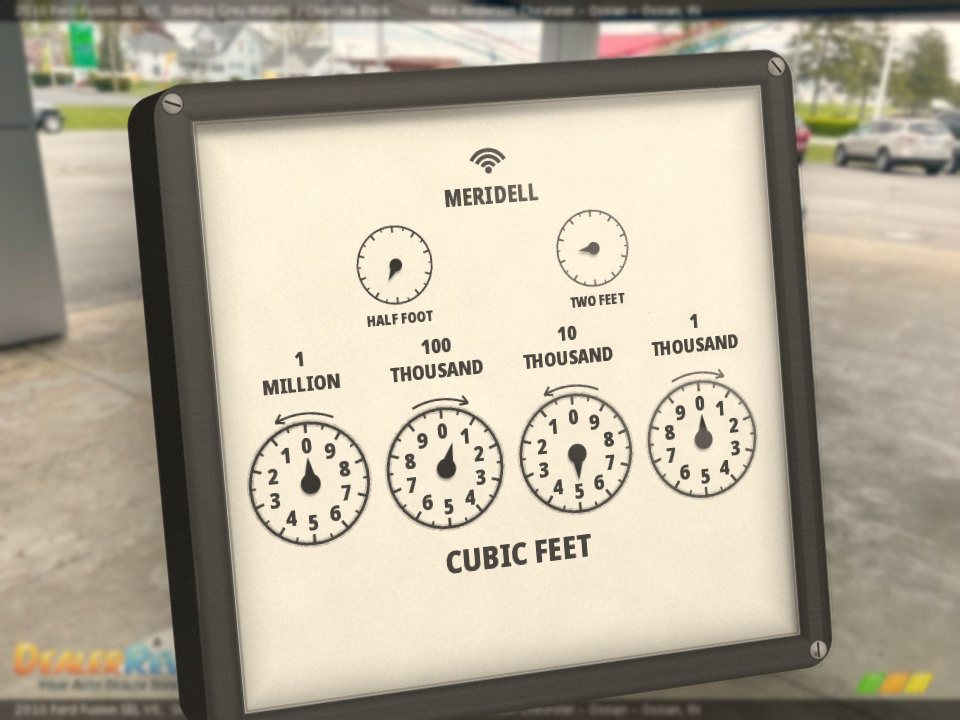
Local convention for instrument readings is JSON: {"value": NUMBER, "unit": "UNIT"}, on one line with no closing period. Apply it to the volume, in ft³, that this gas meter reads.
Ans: {"value": 5000, "unit": "ft³"}
